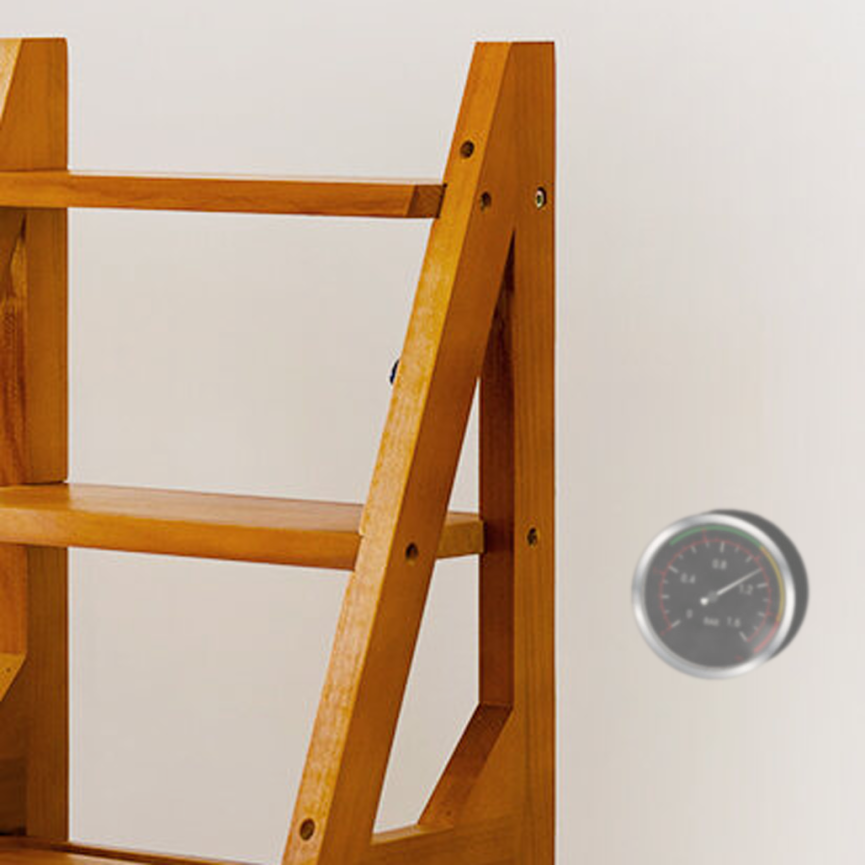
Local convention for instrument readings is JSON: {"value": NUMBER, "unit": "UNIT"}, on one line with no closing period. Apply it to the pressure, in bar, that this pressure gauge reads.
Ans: {"value": 1.1, "unit": "bar"}
